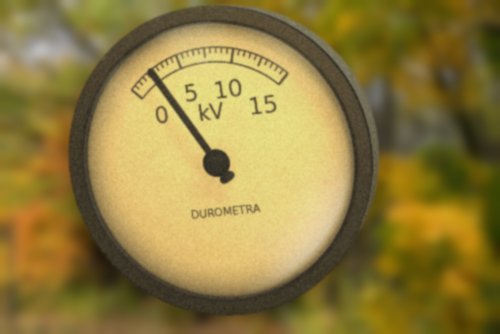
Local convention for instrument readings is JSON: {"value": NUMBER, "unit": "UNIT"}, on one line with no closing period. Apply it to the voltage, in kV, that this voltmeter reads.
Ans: {"value": 2.5, "unit": "kV"}
